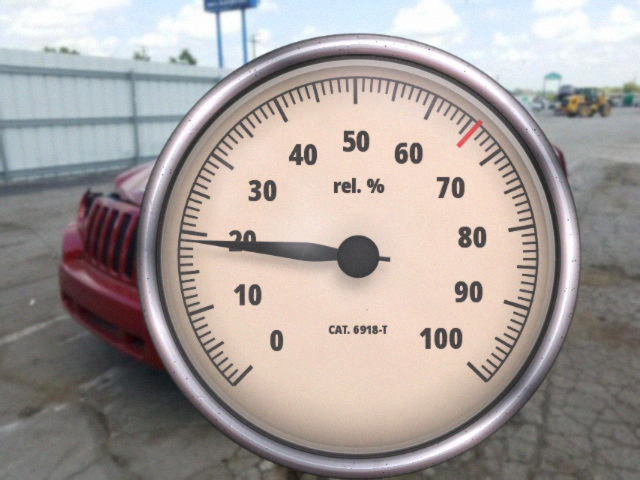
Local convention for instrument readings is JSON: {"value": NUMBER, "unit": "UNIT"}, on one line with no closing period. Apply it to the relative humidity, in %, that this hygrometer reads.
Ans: {"value": 19, "unit": "%"}
